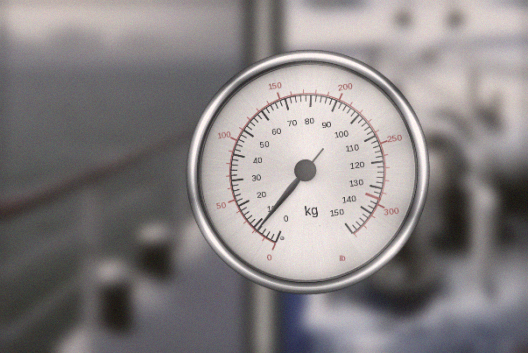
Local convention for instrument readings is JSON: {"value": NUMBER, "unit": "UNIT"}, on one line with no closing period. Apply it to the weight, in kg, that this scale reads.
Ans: {"value": 8, "unit": "kg"}
